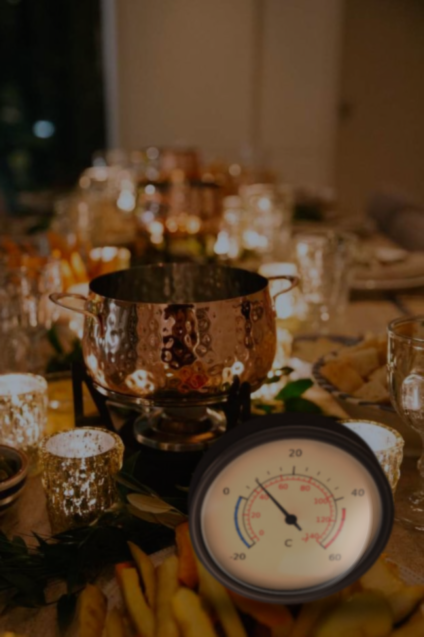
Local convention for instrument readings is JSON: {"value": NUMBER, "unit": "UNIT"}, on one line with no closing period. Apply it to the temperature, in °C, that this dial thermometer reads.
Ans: {"value": 8, "unit": "°C"}
